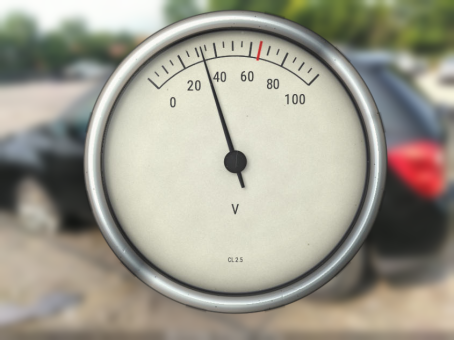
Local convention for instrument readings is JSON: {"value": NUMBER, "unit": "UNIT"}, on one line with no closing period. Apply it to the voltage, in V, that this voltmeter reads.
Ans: {"value": 32.5, "unit": "V"}
